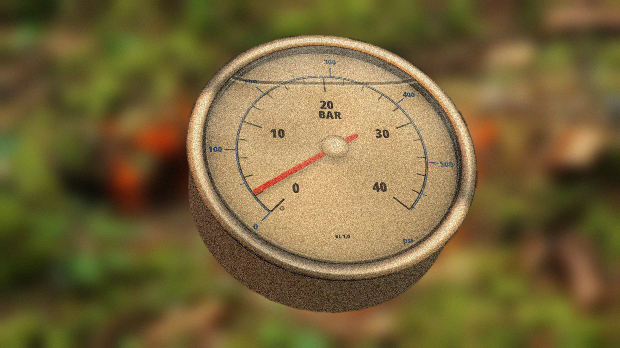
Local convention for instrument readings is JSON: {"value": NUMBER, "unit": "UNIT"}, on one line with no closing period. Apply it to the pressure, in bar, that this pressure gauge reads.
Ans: {"value": 2, "unit": "bar"}
